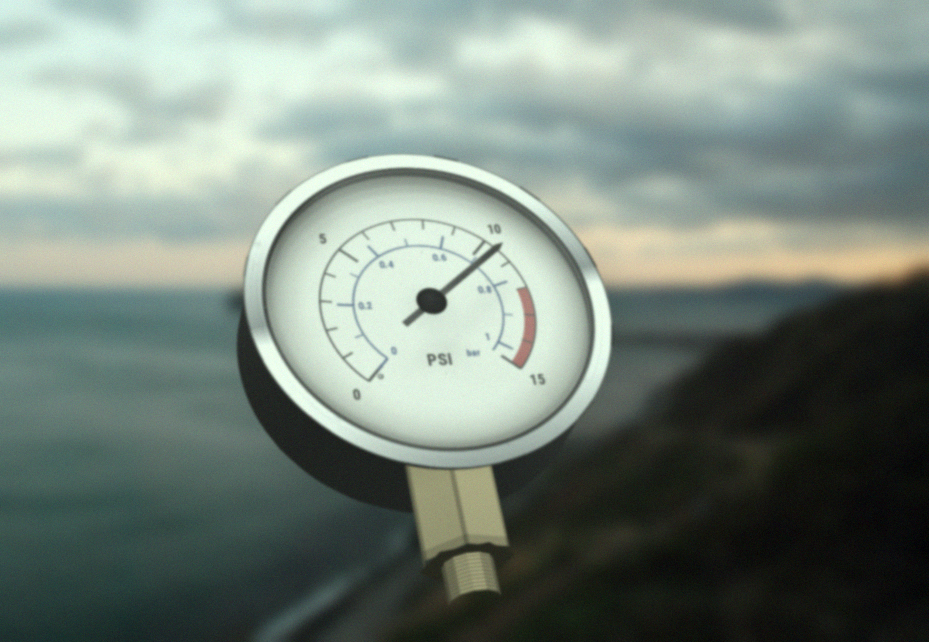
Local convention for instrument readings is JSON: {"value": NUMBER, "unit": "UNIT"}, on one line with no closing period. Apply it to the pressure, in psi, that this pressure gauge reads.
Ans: {"value": 10.5, "unit": "psi"}
